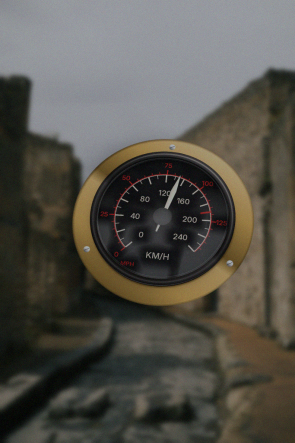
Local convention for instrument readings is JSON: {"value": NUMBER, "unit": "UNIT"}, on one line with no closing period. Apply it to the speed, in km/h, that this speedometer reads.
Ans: {"value": 135, "unit": "km/h"}
